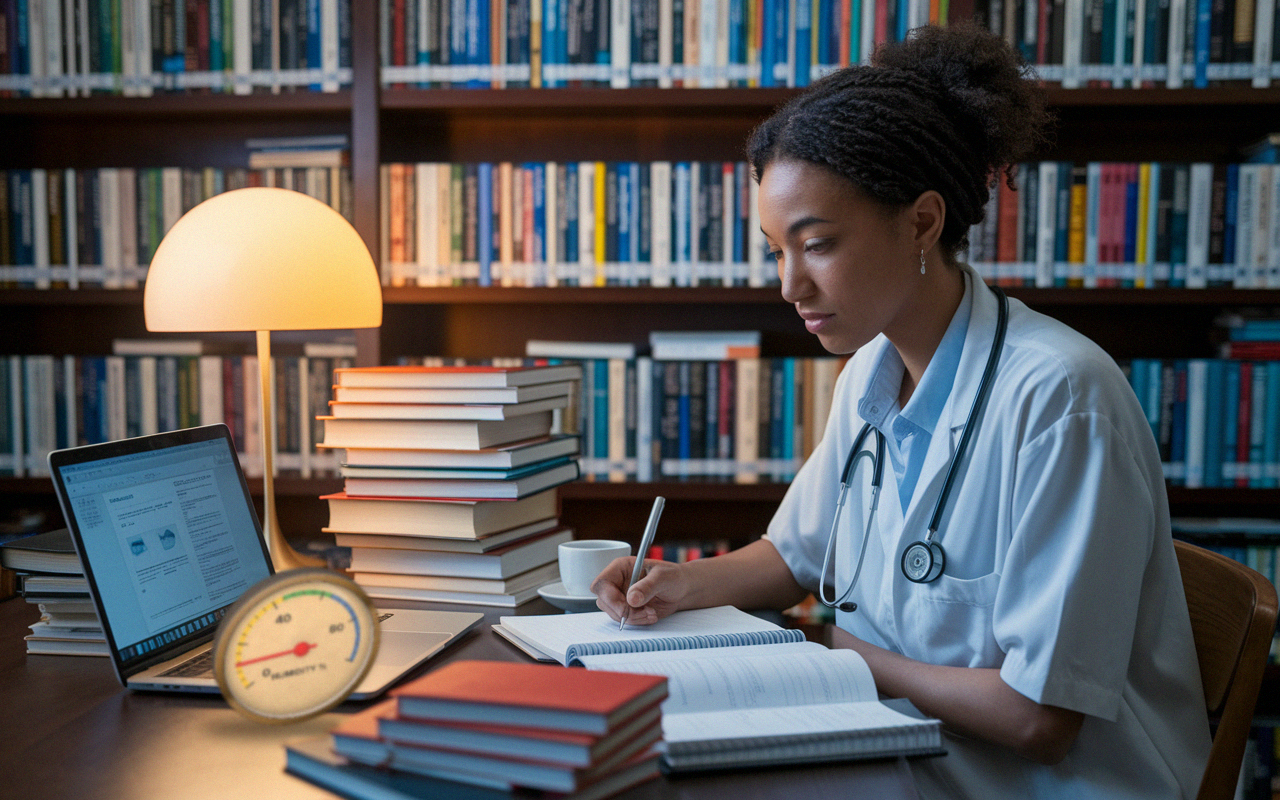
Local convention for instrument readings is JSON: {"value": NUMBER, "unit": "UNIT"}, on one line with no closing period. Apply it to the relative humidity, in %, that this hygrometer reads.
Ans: {"value": 12, "unit": "%"}
